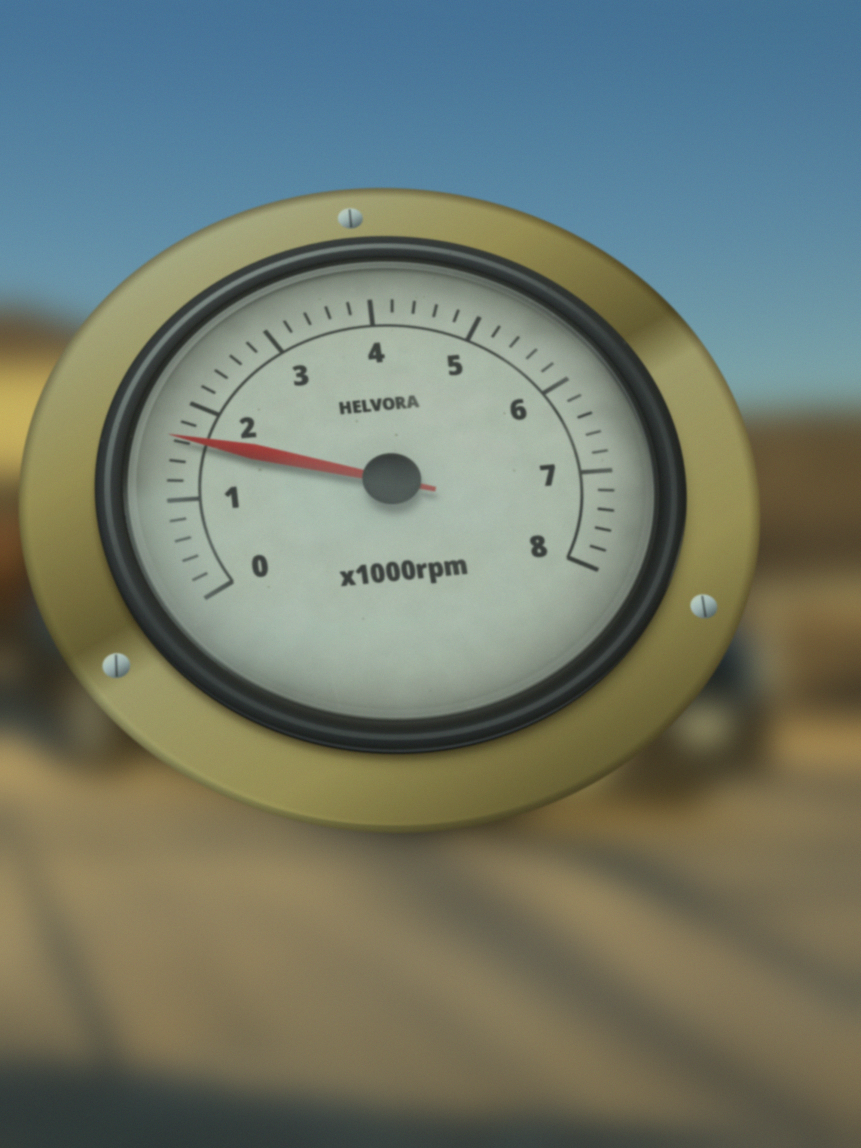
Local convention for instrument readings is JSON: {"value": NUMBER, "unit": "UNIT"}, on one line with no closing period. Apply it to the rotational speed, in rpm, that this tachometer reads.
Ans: {"value": 1600, "unit": "rpm"}
